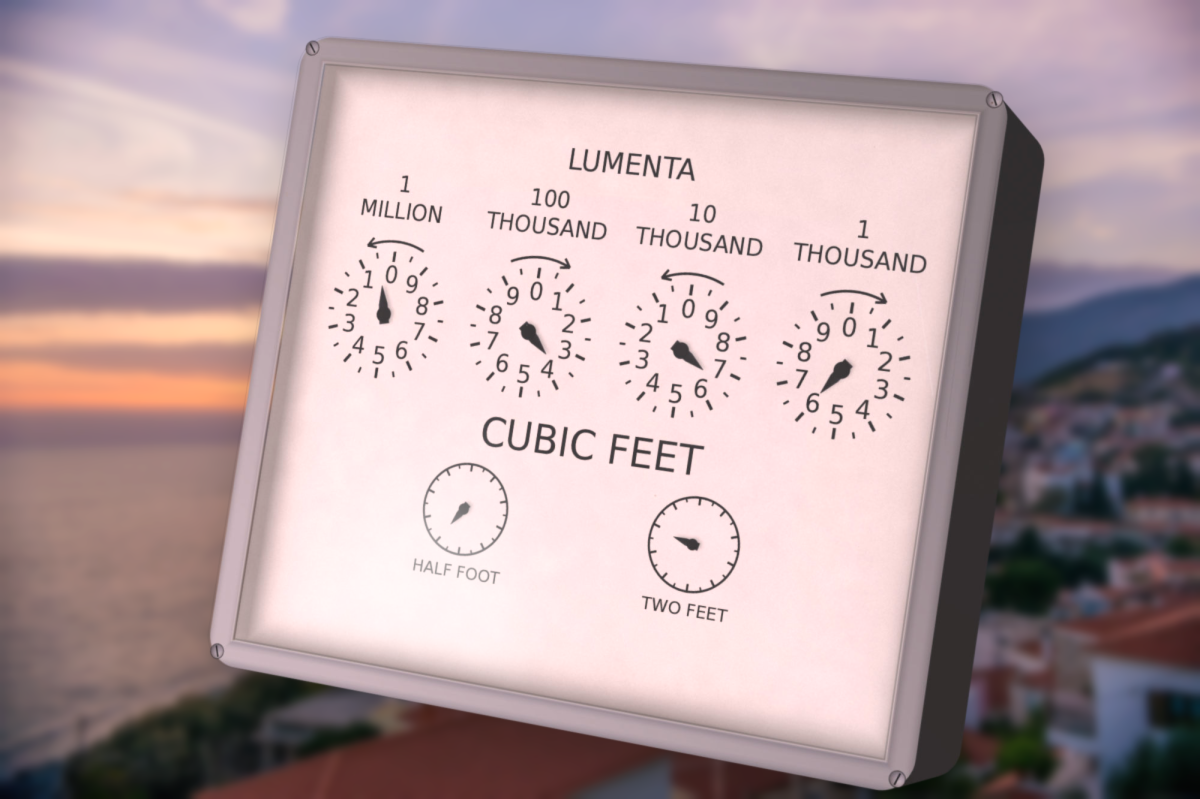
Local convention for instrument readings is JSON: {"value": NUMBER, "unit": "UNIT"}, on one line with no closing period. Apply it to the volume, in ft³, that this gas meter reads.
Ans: {"value": 36600, "unit": "ft³"}
